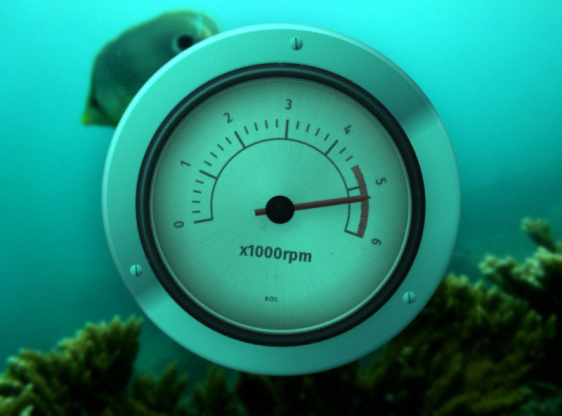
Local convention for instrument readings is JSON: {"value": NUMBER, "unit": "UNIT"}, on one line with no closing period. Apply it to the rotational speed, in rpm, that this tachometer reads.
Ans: {"value": 5200, "unit": "rpm"}
